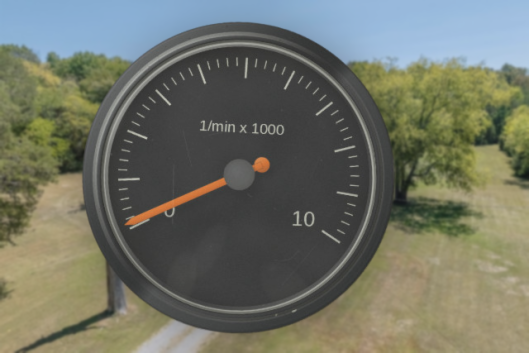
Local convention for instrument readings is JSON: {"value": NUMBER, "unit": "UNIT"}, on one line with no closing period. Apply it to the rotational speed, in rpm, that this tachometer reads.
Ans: {"value": 100, "unit": "rpm"}
